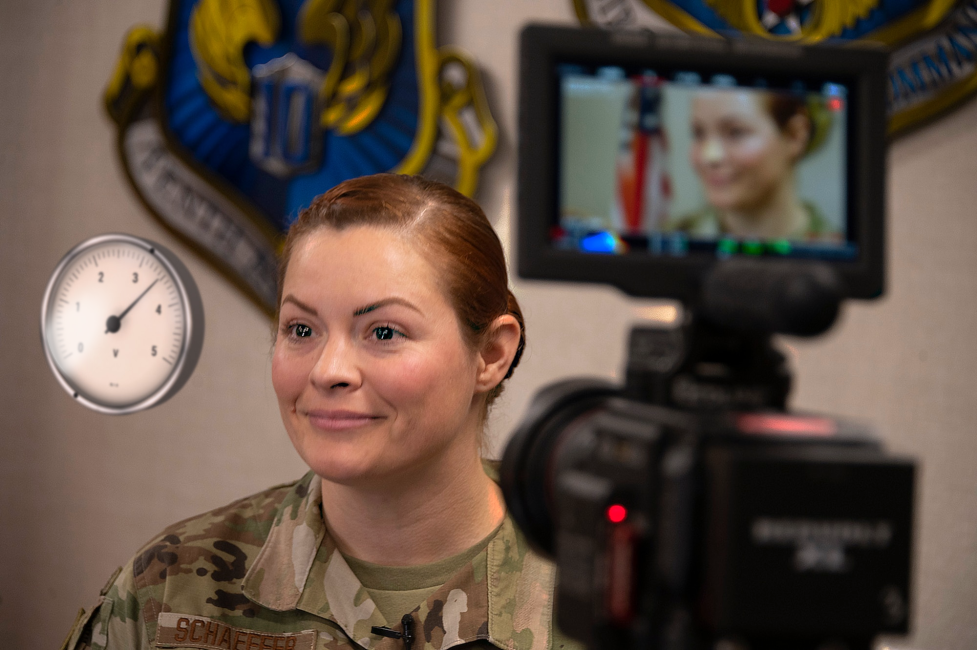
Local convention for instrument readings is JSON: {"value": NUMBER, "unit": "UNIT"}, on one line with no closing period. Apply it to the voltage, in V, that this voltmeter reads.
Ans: {"value": 3.5, "unit": "V"}
